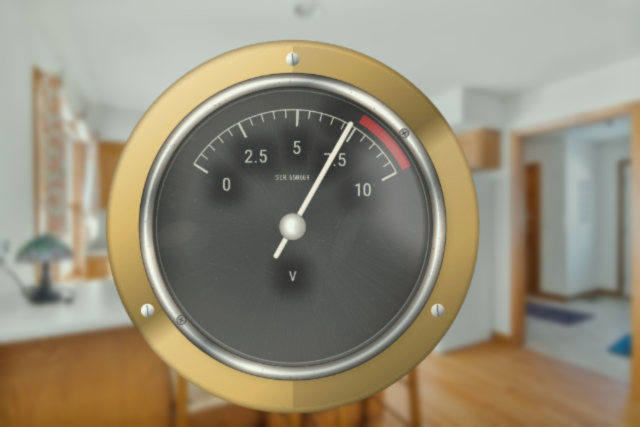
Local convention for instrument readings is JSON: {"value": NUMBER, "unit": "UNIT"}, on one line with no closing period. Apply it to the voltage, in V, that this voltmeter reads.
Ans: {"value": 7.25, "unit": "V"}
